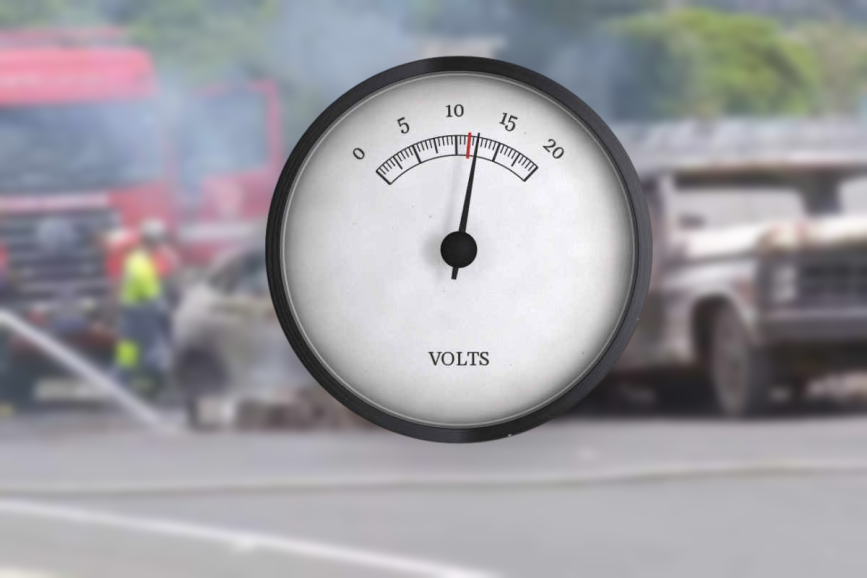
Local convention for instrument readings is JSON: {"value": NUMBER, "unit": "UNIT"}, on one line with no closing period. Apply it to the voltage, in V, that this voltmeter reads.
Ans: {"value": 12.5, "unit": "V"}
